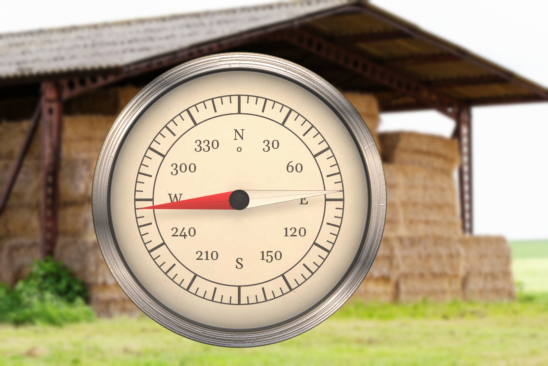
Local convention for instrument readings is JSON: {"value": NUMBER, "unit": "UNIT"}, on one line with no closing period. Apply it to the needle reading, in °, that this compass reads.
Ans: {"value": 265, "unit": "°"}
